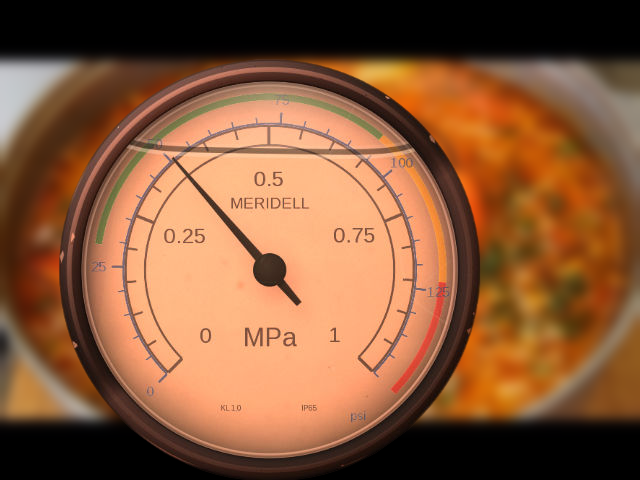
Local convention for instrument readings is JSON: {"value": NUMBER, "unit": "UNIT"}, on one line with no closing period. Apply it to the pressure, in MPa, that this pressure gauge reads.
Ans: {"value": 0.35, "unit": "MPa"}
